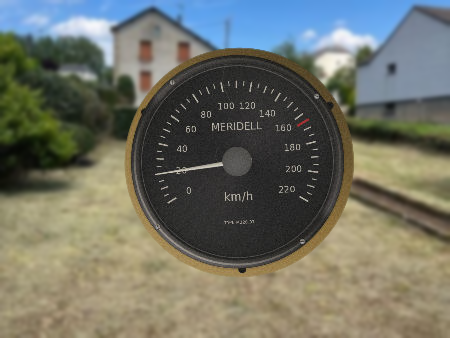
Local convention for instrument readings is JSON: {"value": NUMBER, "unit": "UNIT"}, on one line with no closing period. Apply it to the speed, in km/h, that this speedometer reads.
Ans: {"value": 20, "unit": "km/h"}
